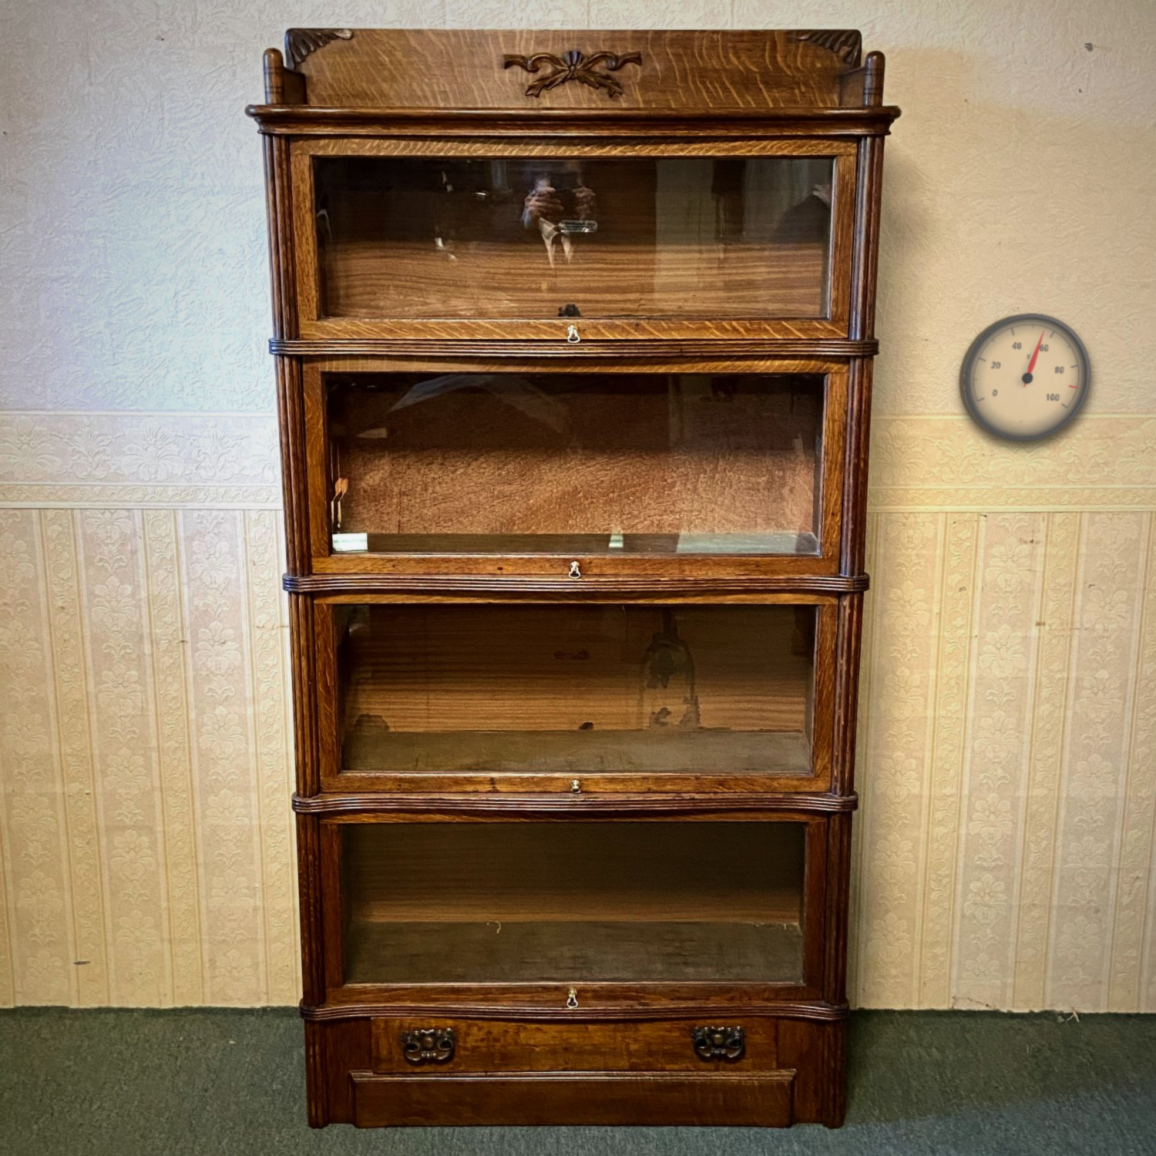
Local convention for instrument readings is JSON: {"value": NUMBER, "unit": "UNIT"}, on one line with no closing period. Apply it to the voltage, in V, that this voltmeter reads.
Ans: {"value": 55, "unit": "V"}
